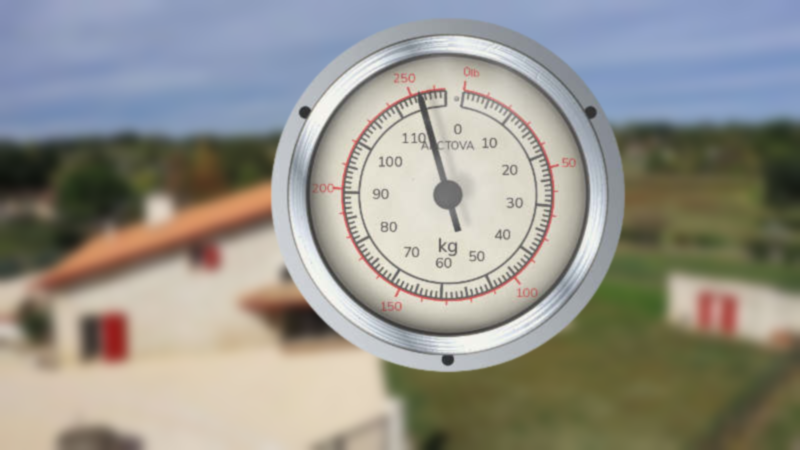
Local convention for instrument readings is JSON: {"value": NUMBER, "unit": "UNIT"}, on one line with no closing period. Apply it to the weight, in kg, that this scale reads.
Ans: {"value": 115, "unit": "kg"}
